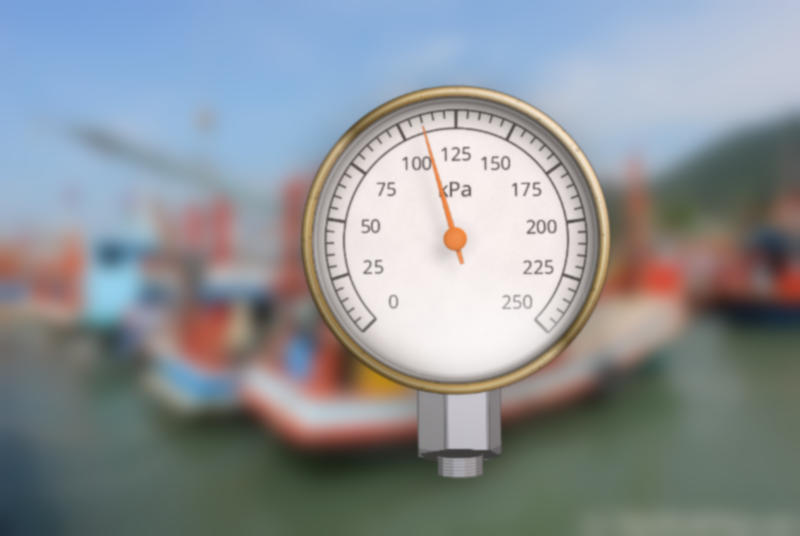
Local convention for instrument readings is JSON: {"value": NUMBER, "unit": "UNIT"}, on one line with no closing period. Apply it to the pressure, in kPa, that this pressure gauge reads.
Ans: {"value": 110, "unit": "kPa"}
